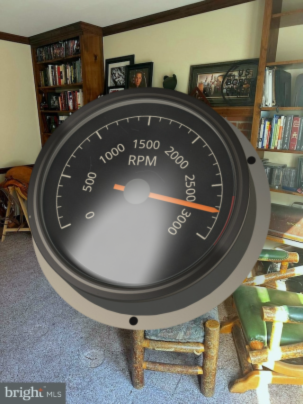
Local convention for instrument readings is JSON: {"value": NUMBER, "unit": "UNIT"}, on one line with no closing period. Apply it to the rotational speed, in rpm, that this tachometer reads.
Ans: {"value": 2750, "unit": "rpm"}
